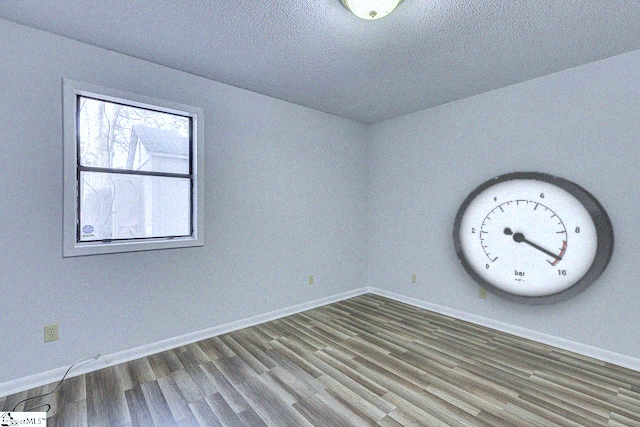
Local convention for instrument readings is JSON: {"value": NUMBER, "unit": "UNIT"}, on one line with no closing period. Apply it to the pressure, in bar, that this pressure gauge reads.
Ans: {"value": 9.5, "unit": "bar"}
